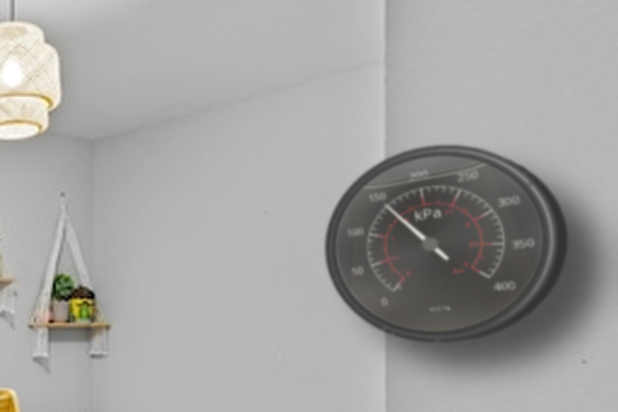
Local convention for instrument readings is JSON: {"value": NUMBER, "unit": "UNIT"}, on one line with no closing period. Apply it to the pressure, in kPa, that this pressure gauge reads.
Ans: {"value": 150, "unit": "kPa"}
